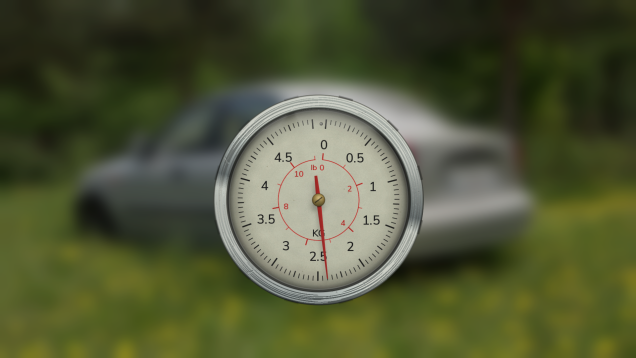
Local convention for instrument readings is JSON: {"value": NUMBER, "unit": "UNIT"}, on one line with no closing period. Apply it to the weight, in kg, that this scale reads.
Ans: {"value": 2.4, "unit": "kg"}
